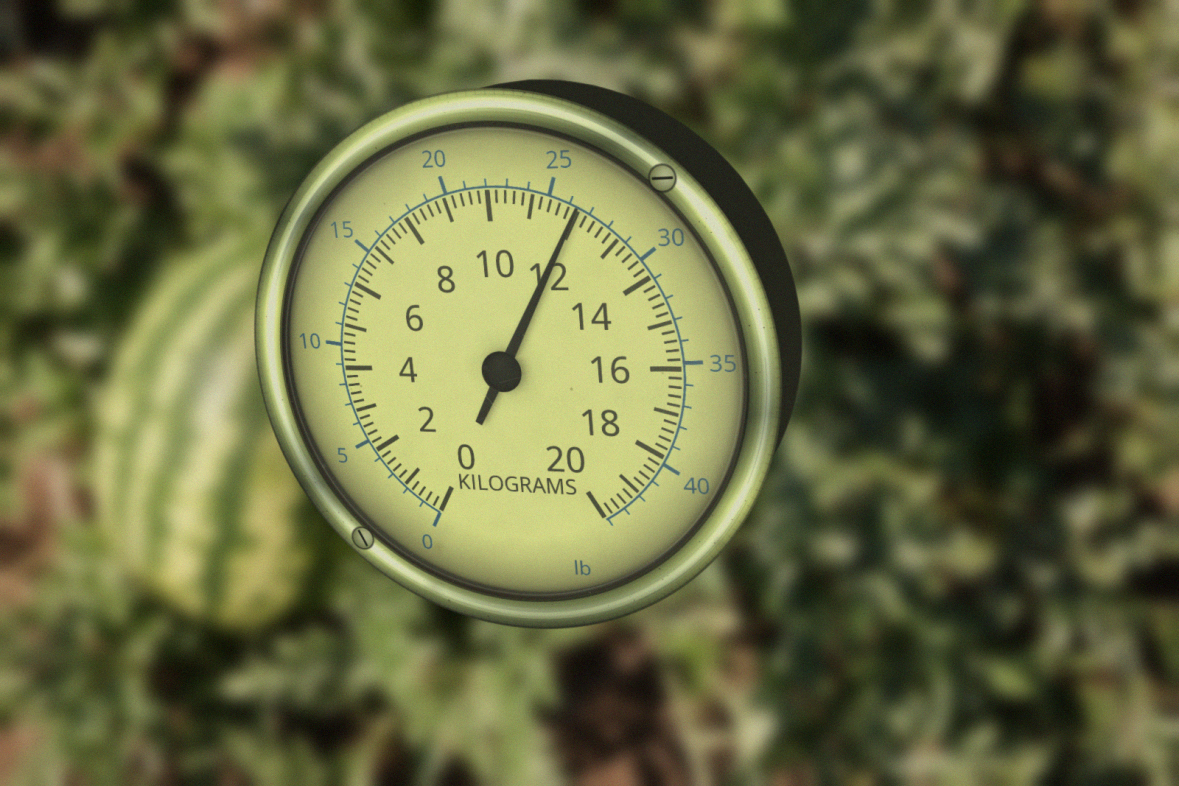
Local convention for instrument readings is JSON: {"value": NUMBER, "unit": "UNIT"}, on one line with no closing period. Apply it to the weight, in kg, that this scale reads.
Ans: {"value": 12, "unit": "kg"}
